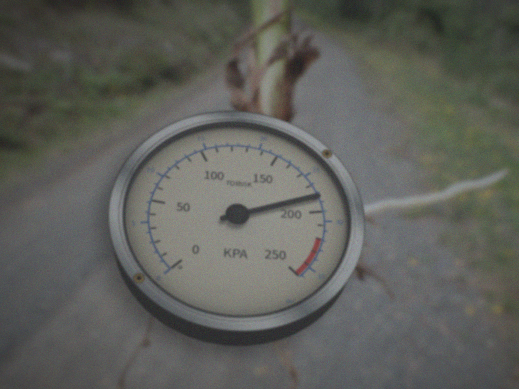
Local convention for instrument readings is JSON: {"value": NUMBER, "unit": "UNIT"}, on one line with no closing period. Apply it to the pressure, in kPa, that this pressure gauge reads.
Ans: {"value": 190, "unit": "kPa"}
